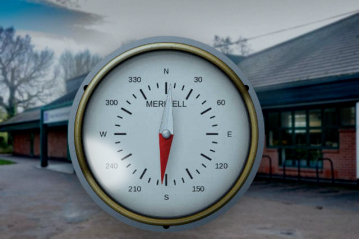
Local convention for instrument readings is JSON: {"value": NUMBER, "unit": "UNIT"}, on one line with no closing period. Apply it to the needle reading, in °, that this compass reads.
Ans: {"value": 185, "unit": "°"}
